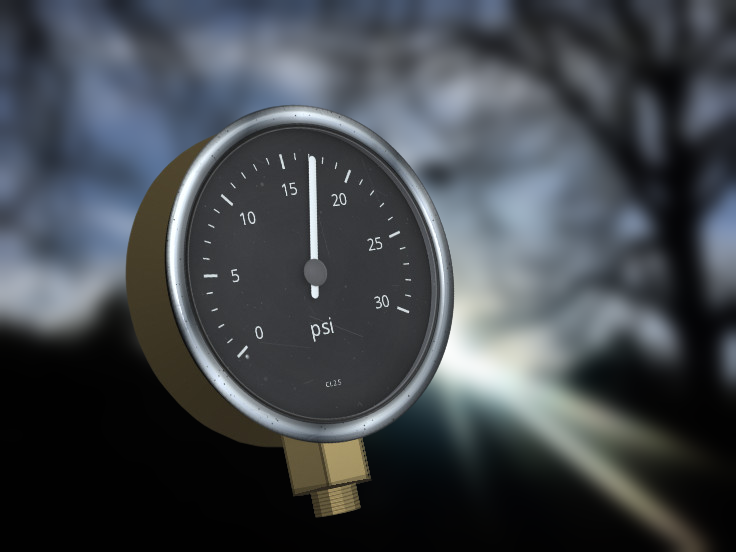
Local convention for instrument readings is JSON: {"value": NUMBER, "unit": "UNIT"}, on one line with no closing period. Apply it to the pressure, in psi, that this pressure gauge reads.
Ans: {"value": 17, "unit": "psi"}
